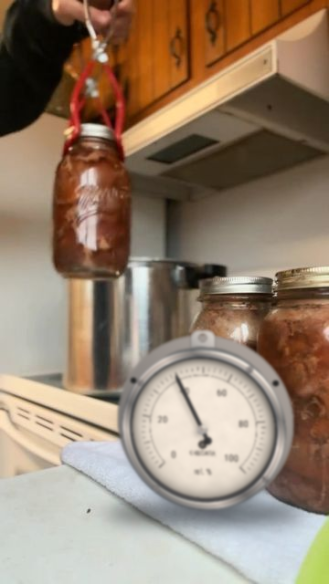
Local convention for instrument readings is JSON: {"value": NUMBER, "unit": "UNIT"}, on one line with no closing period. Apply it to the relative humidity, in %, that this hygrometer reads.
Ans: {"value": 40, "unit": "%"}
